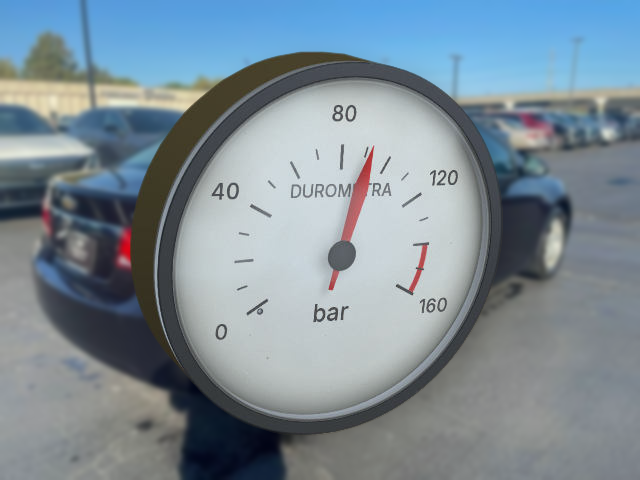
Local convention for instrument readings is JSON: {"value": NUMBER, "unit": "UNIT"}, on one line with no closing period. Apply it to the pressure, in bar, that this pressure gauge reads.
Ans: {"value": 90, "unit": "bar"}
